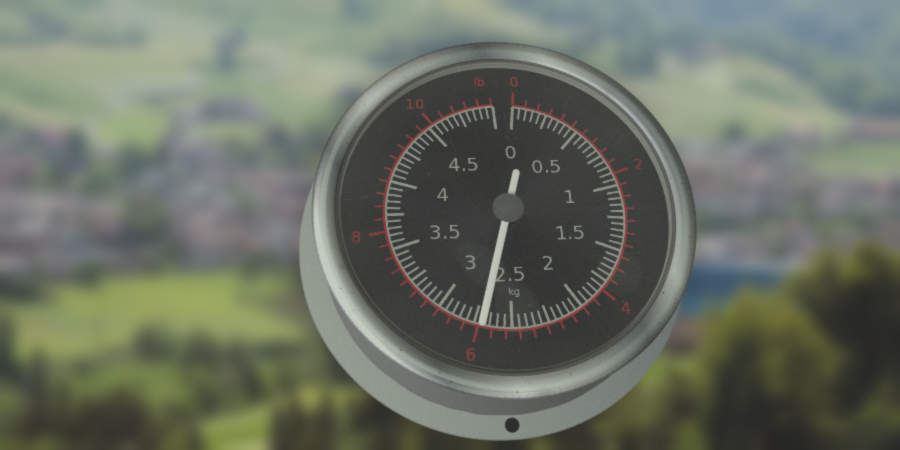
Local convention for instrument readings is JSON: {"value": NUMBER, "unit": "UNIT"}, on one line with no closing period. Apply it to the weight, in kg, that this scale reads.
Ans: {"value": 2.7, "unit": "kg"}
